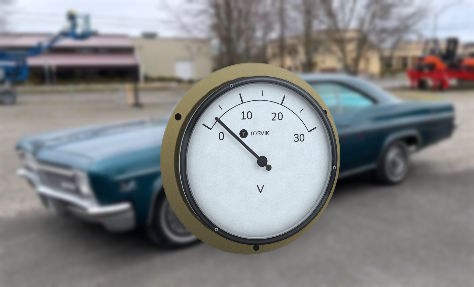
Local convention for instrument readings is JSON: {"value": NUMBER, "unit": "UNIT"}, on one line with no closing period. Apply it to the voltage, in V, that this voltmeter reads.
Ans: {"value": 2.5, "unit": "V"}
